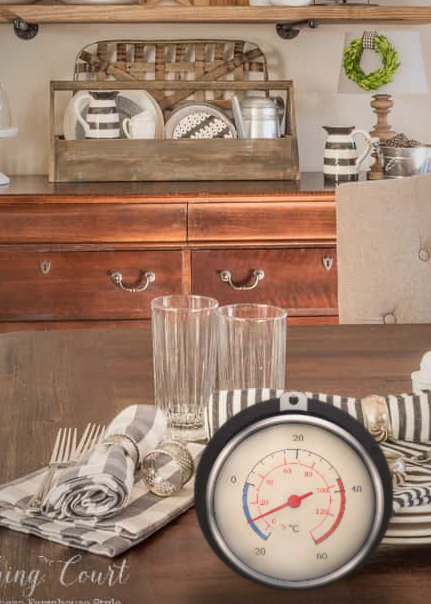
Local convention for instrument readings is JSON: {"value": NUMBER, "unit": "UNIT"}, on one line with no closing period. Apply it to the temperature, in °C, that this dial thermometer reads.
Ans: {"value": -12, "unit": "°C"}
